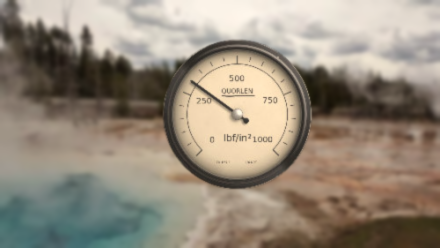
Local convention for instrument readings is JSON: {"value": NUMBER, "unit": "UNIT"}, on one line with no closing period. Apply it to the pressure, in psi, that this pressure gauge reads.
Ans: {"value": 300, "unit": "psi"}
